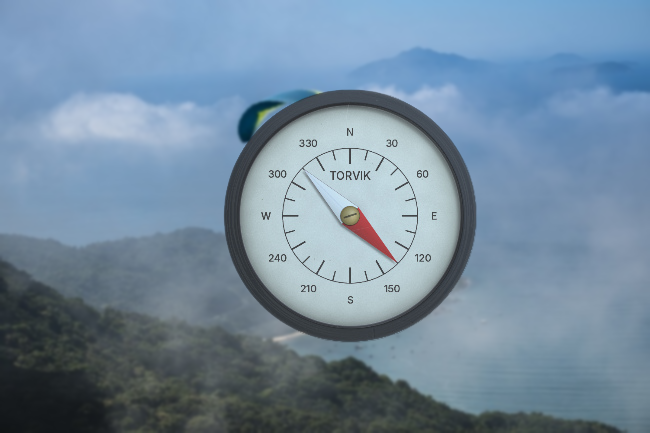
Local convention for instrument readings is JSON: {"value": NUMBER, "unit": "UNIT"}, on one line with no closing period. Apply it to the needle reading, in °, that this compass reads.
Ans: {"value": 135, "unit": "°"}
